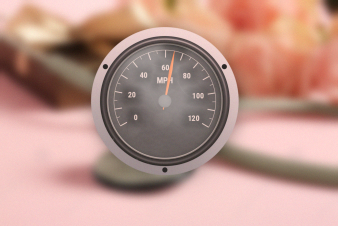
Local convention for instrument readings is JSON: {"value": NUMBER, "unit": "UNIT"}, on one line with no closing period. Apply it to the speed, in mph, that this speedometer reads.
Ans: {"value": 65, "unit": "mph"}
